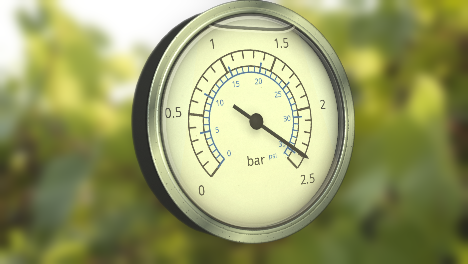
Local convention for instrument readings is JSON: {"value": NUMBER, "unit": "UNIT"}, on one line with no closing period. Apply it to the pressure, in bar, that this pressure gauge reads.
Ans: {"value": 2.4, "unit": "bar"}
